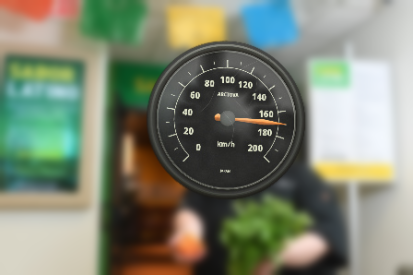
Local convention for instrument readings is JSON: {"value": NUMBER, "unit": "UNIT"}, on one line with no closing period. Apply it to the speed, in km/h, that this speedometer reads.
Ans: {"value": 170, "unit": "km/h"}
